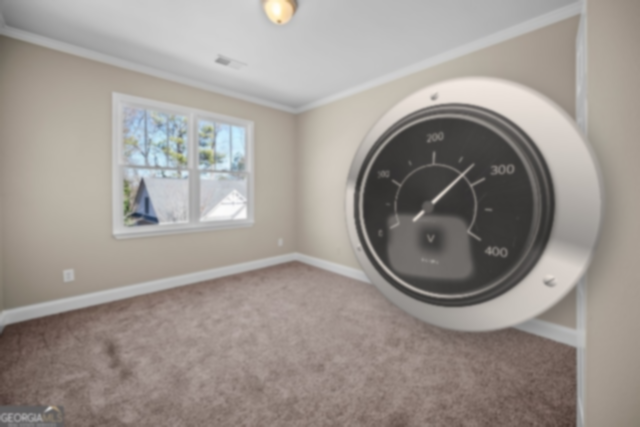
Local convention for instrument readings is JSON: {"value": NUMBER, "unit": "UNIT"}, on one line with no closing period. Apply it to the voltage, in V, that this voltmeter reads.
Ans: {"value": 275, "unit": "V"}
